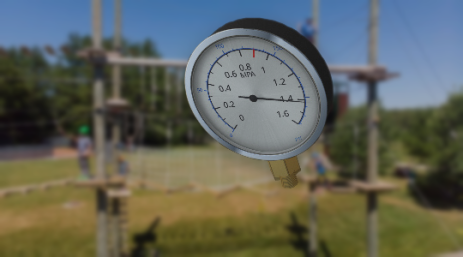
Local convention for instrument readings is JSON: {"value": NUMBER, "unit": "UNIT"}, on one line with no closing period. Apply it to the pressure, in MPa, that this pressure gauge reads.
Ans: {"value": 1.4, "unit": "MPa"}
